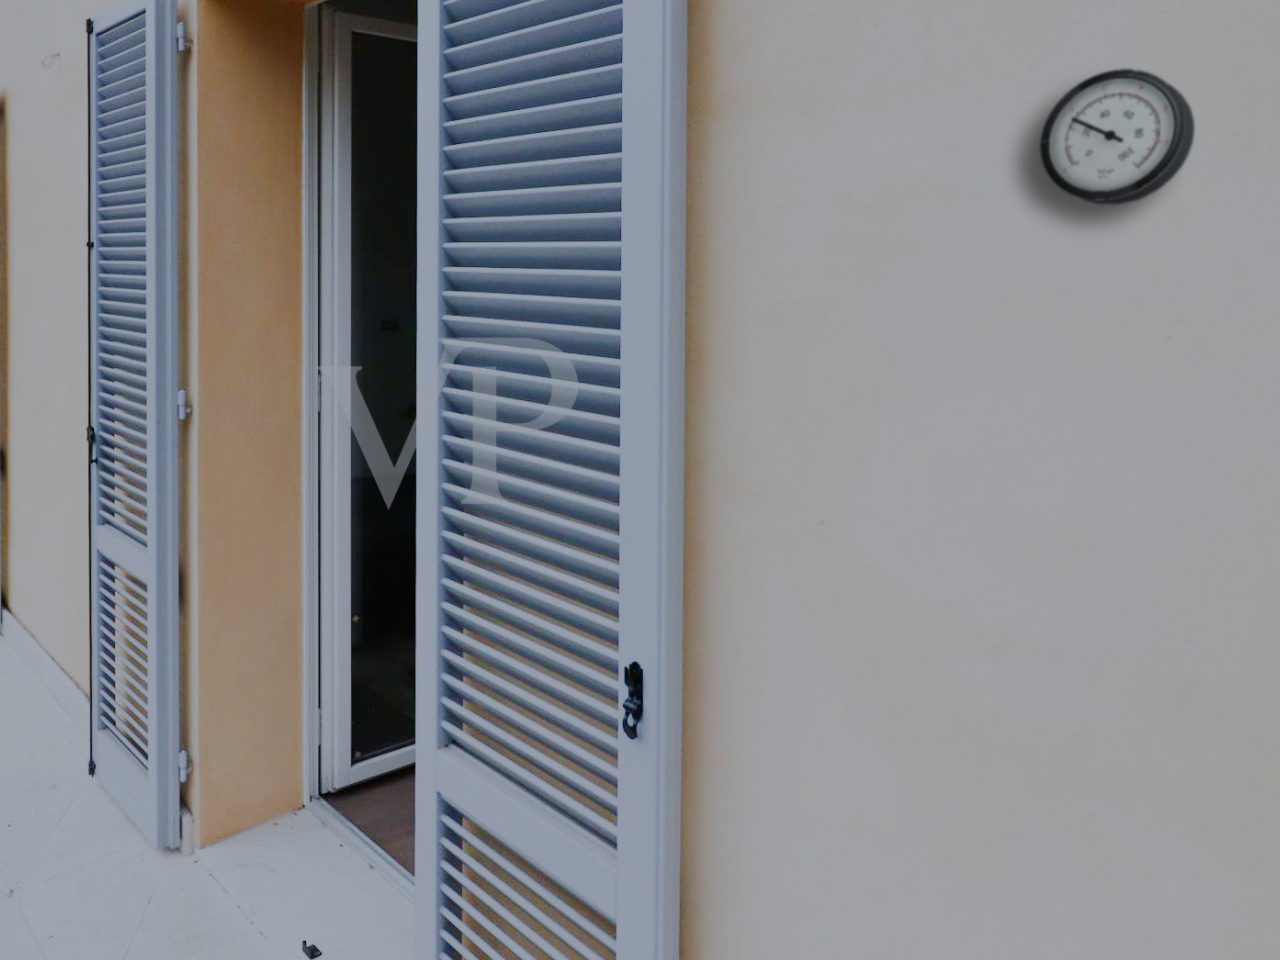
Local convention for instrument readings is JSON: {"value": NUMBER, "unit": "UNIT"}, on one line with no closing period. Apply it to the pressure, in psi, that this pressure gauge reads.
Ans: {"value": 25, "unit": "psi"}
